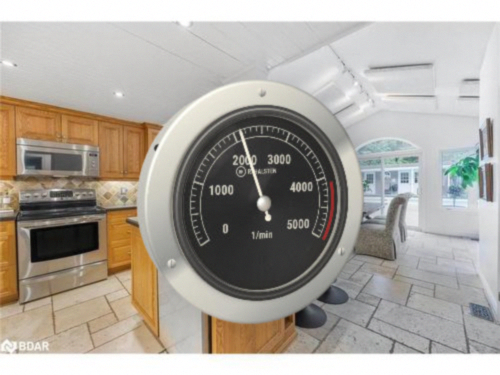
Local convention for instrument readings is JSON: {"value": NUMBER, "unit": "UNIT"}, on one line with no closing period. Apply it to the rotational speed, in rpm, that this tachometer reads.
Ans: {"value": 2100, "unit": "rpm"}
